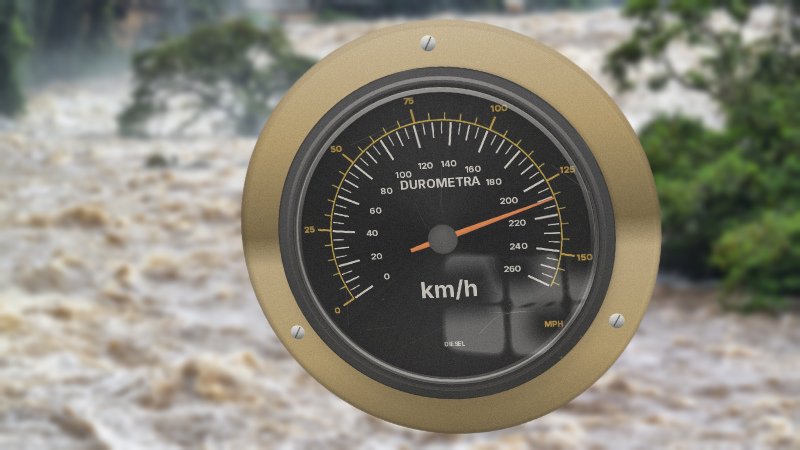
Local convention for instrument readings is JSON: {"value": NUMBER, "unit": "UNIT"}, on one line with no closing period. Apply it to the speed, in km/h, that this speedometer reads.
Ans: {"value": 210, "unit": "km/h"}
